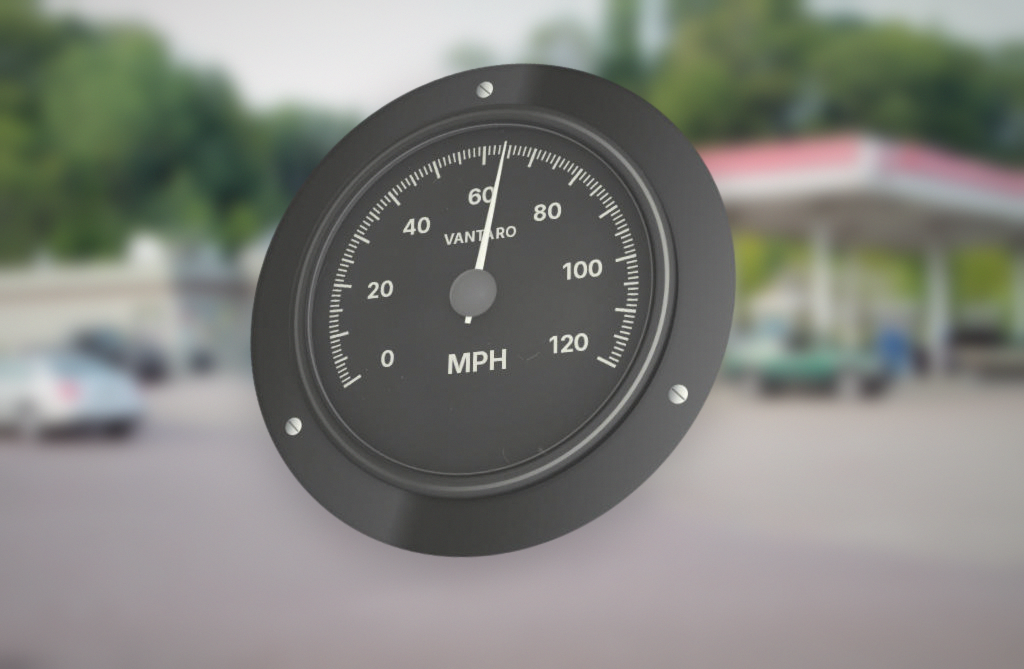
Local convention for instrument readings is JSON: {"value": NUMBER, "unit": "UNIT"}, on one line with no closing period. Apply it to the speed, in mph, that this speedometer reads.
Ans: {"value": 65, "unit": "mph"}
